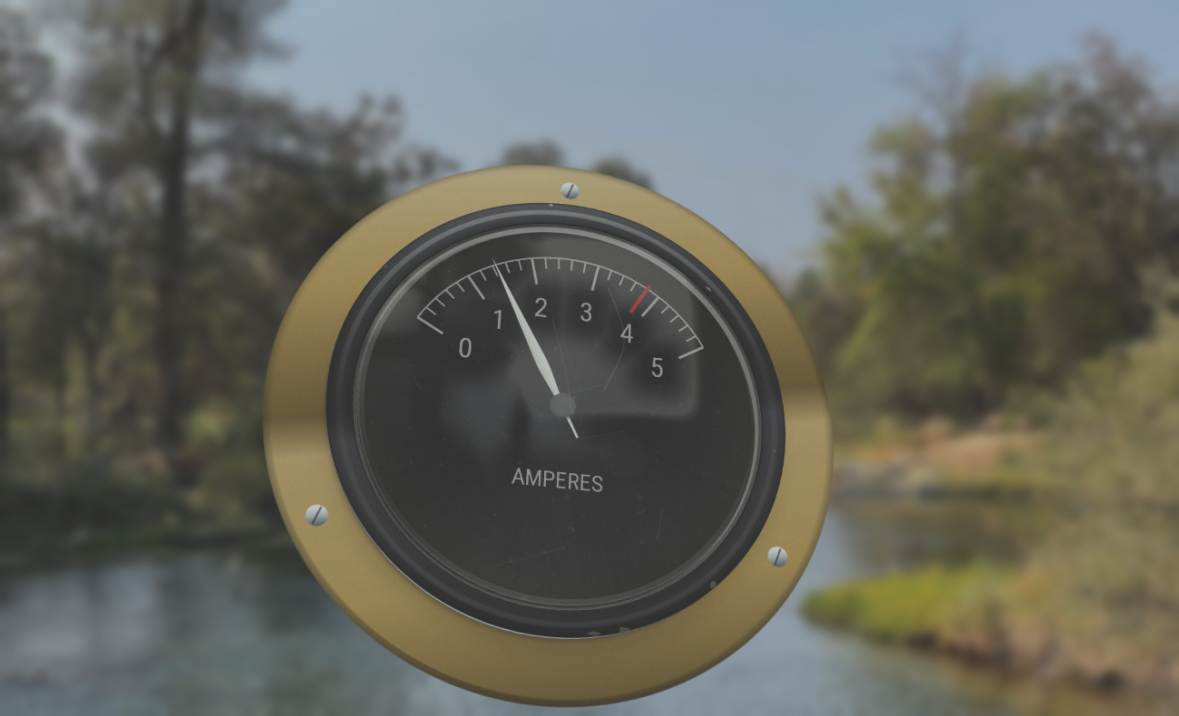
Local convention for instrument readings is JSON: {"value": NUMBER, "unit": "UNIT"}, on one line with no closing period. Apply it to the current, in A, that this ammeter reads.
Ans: {"value": 1.4, "unit": "A"}
